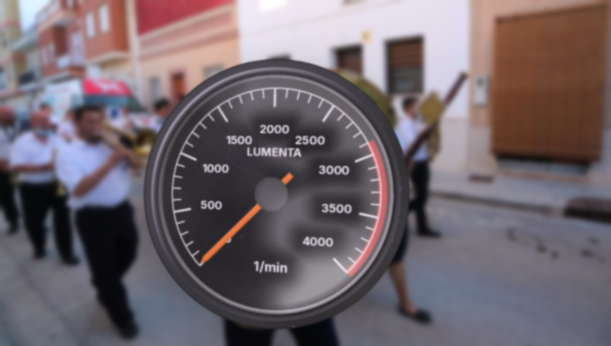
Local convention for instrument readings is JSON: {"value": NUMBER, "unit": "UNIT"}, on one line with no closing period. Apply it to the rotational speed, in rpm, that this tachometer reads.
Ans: {"value": 0, "unit": "rpm"}
